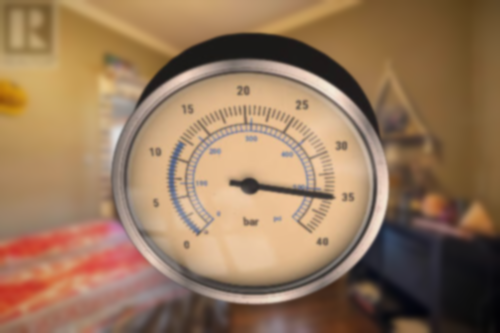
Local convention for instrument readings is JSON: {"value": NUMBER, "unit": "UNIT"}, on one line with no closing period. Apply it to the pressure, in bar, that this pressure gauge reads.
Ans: {"value": 35, "unit": "bar"}
